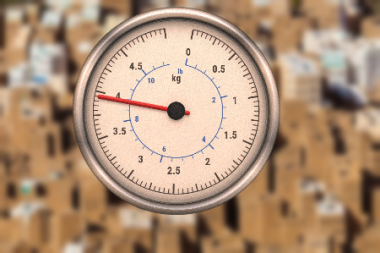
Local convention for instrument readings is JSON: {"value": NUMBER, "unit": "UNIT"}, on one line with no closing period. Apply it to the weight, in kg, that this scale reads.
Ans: {"value": 3.95, "unit": "kg"}
